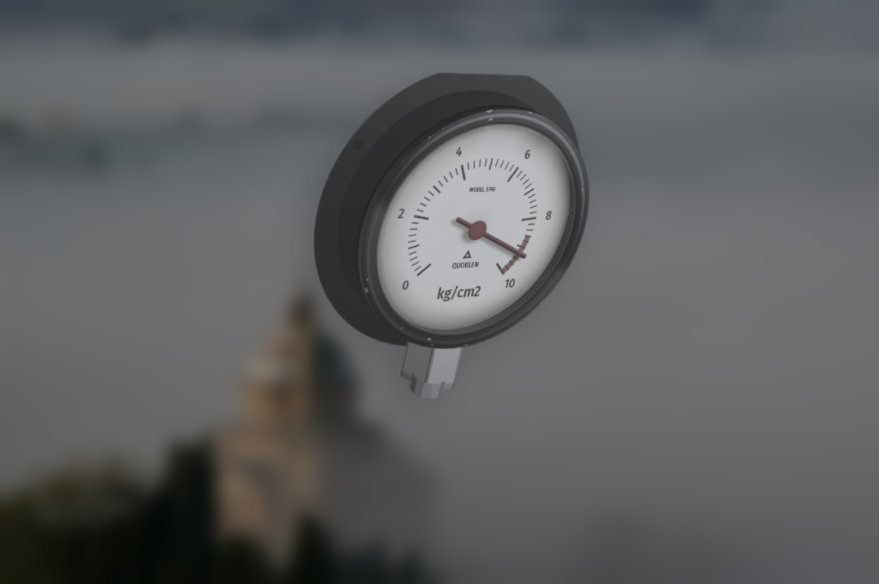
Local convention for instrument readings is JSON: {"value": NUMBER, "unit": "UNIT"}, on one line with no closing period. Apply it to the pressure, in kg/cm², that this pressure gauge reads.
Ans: {"value": 9.2, "unit": "kg/cm²"}
